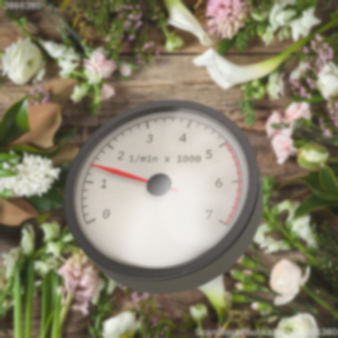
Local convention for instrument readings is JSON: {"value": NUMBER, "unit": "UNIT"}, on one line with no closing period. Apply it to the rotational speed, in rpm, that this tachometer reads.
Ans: {"value": 1400, "unit": "rpm"}
